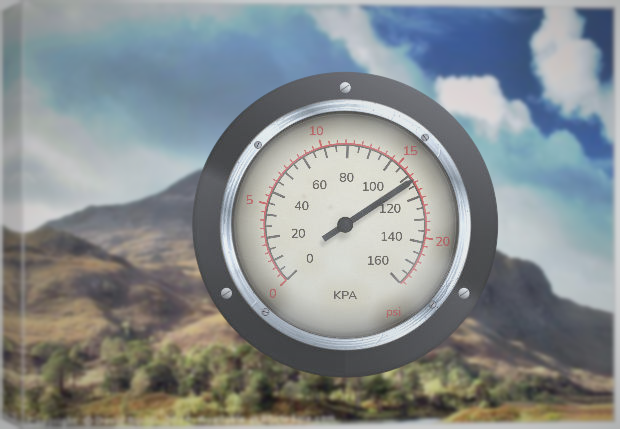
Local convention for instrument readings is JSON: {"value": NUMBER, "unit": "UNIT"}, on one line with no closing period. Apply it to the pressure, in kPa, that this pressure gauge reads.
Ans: {"value": 112.5, "unit": "kPa"}
